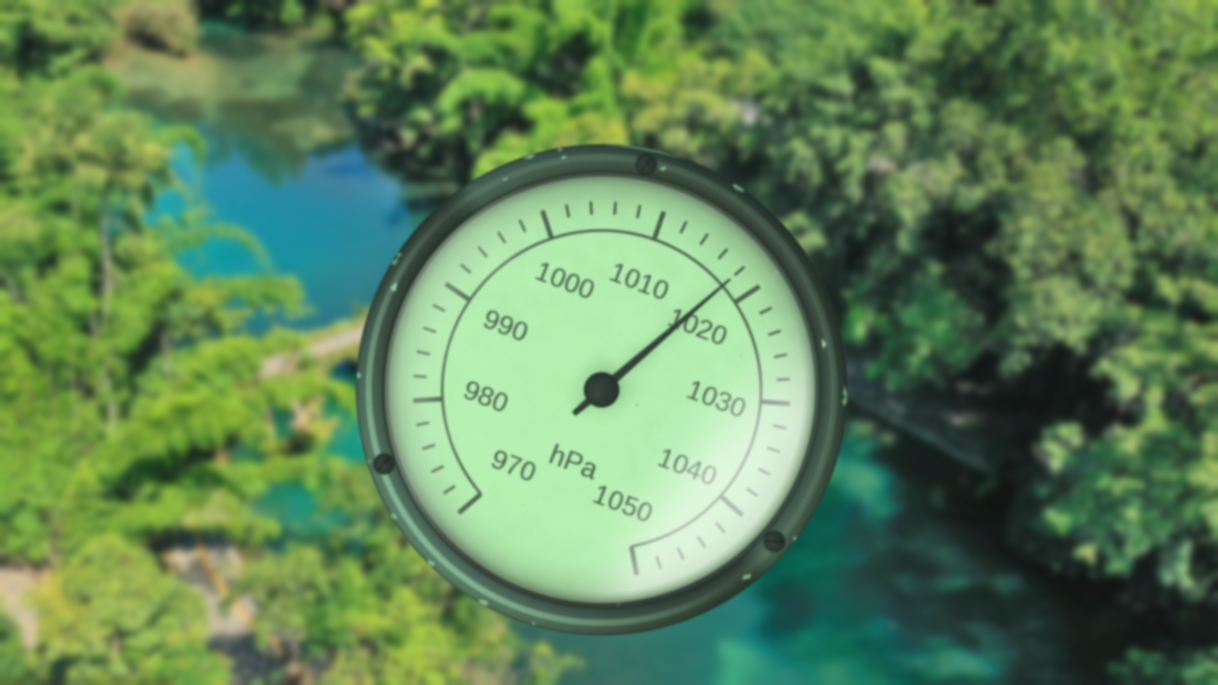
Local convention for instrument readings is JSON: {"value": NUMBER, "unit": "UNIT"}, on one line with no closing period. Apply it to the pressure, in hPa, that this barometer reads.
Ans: {"value": 1018, "unit": "hPa"}
